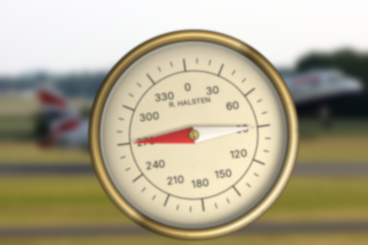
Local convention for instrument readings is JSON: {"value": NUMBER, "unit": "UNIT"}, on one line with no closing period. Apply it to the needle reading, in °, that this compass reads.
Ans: {"value": 270, "unit": "°"}
